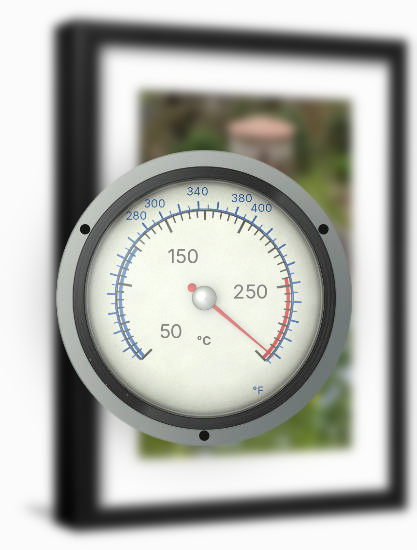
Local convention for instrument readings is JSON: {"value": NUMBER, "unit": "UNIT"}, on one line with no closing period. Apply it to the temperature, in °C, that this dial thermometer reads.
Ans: {"value": 295, "unit": "°C"}
